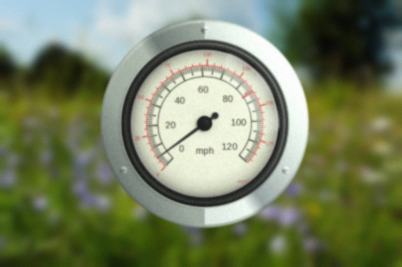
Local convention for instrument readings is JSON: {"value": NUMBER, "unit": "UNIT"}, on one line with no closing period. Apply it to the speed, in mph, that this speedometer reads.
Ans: {"value": 5, "unit": "mph"}
